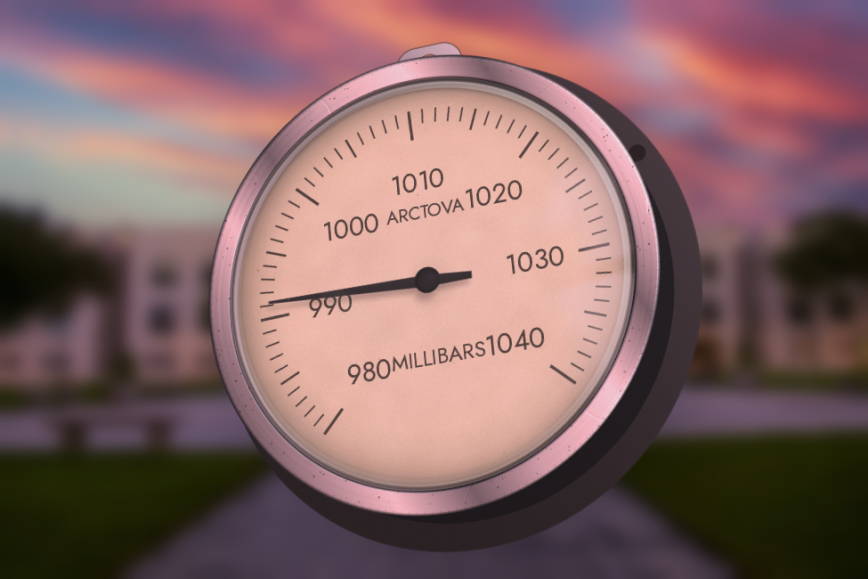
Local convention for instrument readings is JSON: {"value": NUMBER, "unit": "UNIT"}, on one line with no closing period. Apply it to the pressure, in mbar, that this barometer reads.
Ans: {"value": 991, "unit": "mbar"}
